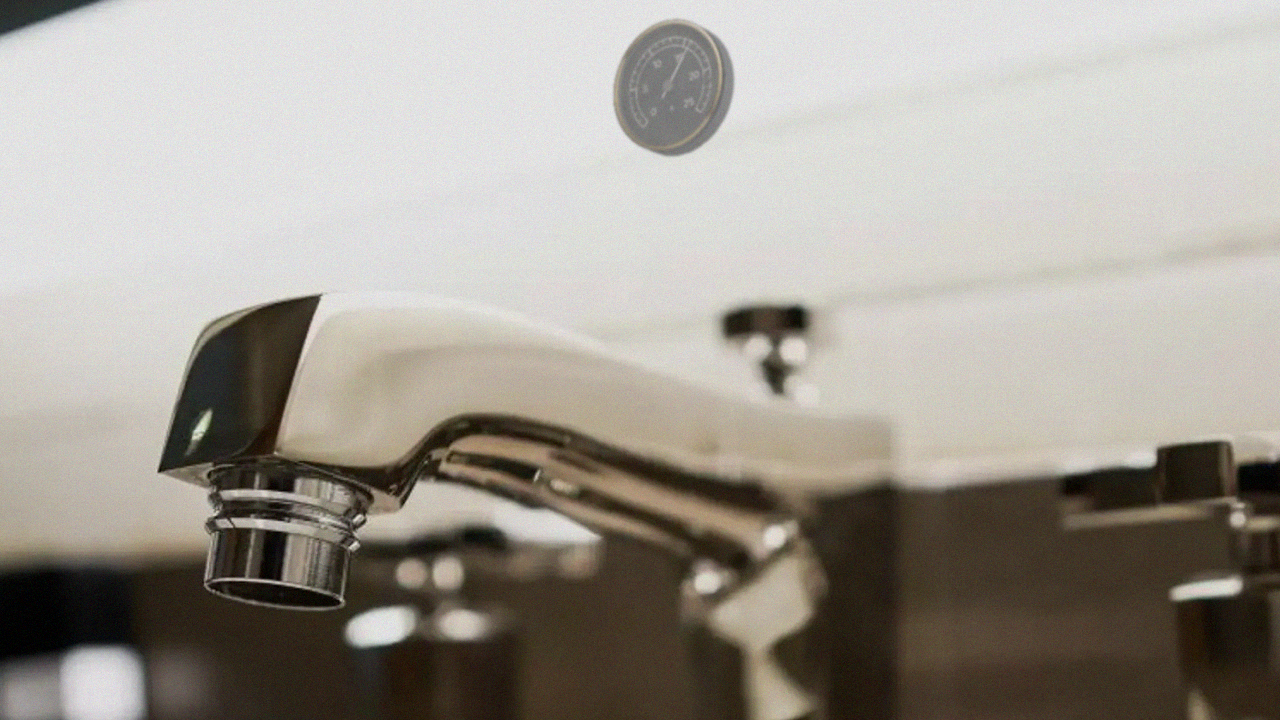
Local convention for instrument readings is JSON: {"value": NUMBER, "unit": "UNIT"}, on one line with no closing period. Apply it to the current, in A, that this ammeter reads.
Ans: {"value": 16, "unit": "A"}
